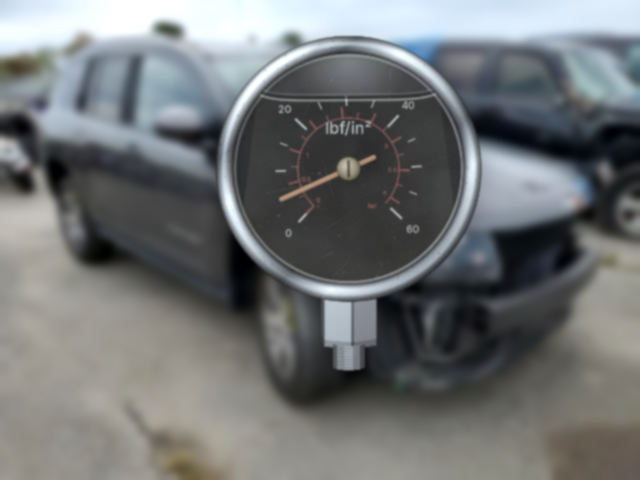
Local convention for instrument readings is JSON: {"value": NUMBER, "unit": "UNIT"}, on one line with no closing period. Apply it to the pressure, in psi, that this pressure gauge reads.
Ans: {"value": 5, "unit": "psi"}
